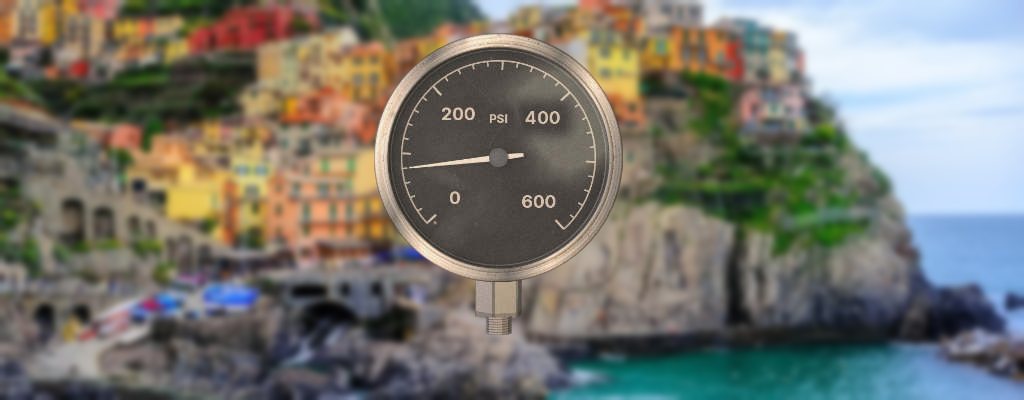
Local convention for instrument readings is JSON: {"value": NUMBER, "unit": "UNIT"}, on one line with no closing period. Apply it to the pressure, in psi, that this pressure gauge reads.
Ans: {"value": 80, "unit": "psi"}
